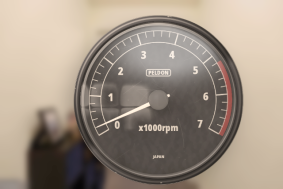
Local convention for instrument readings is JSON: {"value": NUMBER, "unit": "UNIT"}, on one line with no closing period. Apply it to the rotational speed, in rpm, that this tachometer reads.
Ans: {"value": 200, "unit": "rpm"}
